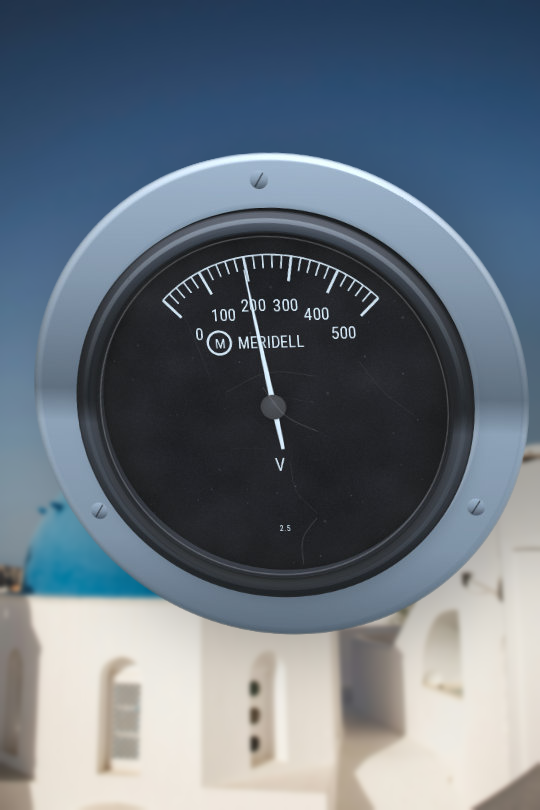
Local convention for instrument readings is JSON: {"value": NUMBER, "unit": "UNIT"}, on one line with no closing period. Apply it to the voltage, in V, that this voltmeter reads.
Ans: {"value": 200, "unit": "V"}
